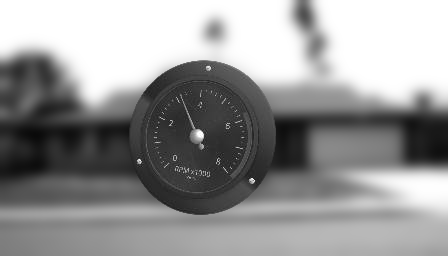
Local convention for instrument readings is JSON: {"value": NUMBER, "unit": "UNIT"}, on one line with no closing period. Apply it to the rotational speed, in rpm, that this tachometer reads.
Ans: {"value": 3200, "unit": "rpm"}
